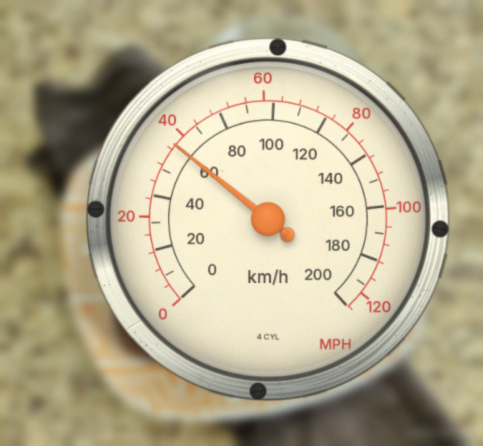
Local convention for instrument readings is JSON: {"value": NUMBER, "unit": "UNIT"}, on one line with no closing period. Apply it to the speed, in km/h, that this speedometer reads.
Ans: {"value": 60, "unit": "km/h"}
